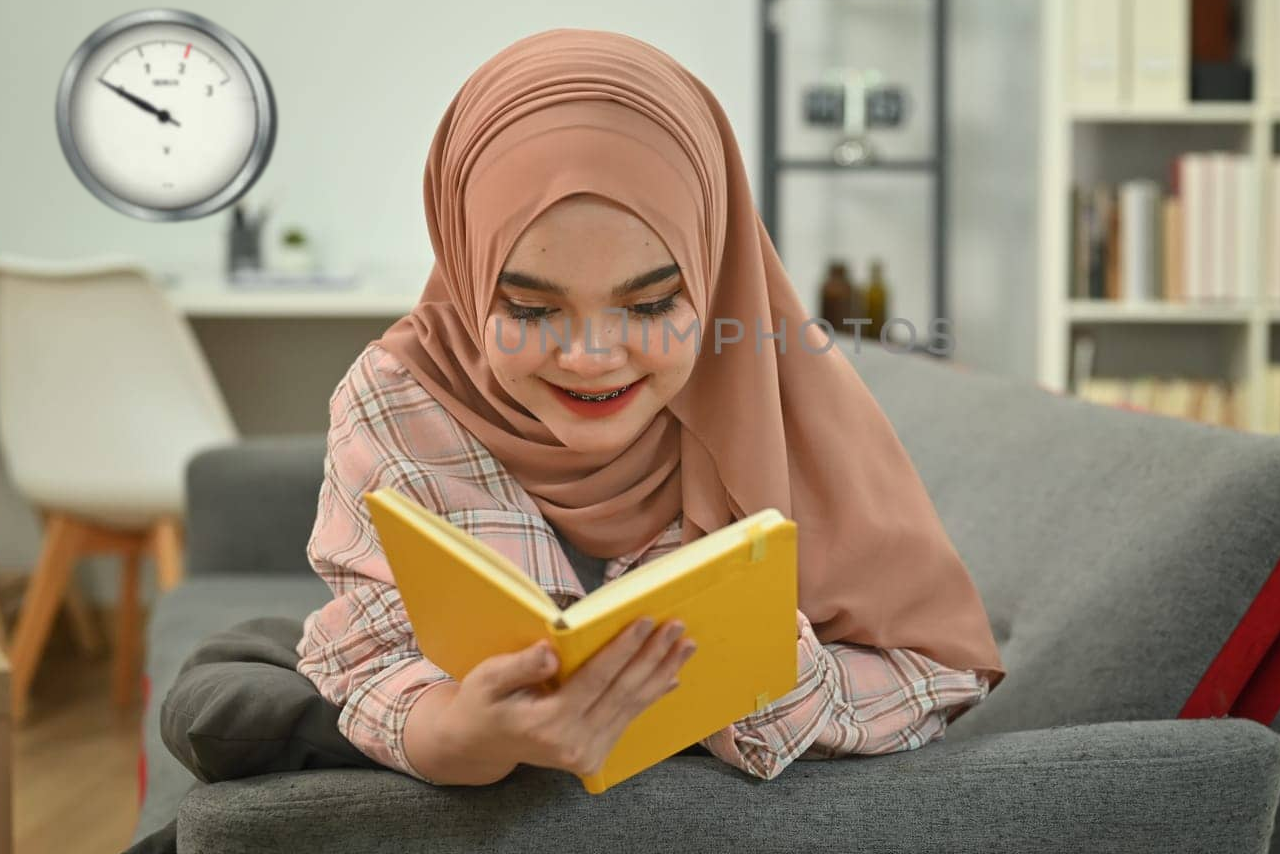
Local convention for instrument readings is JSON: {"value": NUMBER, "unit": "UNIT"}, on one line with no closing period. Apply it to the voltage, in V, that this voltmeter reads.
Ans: {"value": 0, "unit": "V"}
